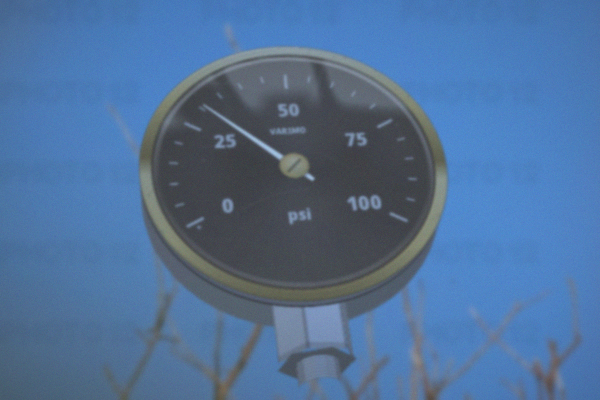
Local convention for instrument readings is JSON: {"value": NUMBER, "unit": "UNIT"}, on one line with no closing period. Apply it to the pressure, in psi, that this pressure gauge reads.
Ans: {"value": 30, "unit": "psi"}
